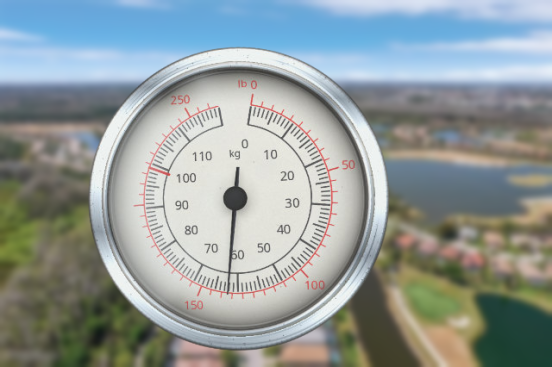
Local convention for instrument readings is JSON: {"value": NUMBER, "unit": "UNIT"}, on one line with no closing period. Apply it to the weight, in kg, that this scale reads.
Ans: {"value": 62, "unit": "kg"}
